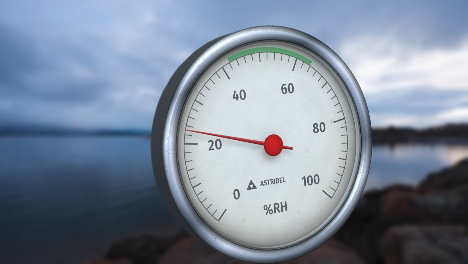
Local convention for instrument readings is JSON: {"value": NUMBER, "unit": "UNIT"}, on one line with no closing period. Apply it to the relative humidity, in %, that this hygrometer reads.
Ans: {"value": 23, "unit": "%"}
